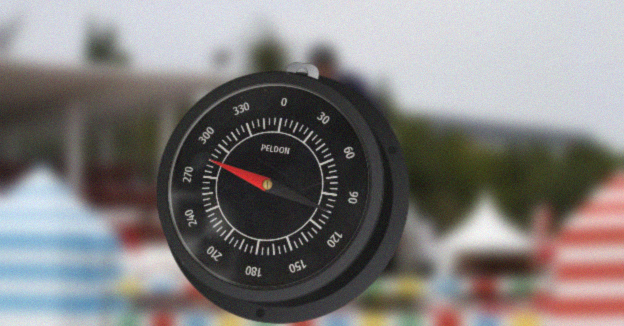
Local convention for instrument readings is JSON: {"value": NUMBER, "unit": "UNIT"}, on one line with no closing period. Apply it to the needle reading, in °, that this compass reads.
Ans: {"value": 285, "unit": "°"}
